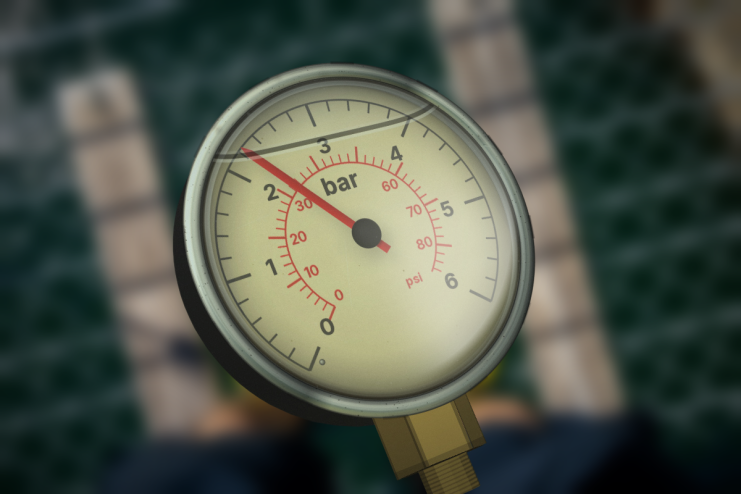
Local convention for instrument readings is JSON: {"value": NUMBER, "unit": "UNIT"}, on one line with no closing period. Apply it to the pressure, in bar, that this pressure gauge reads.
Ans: {"value": 2.2, "unit": "bar"}
